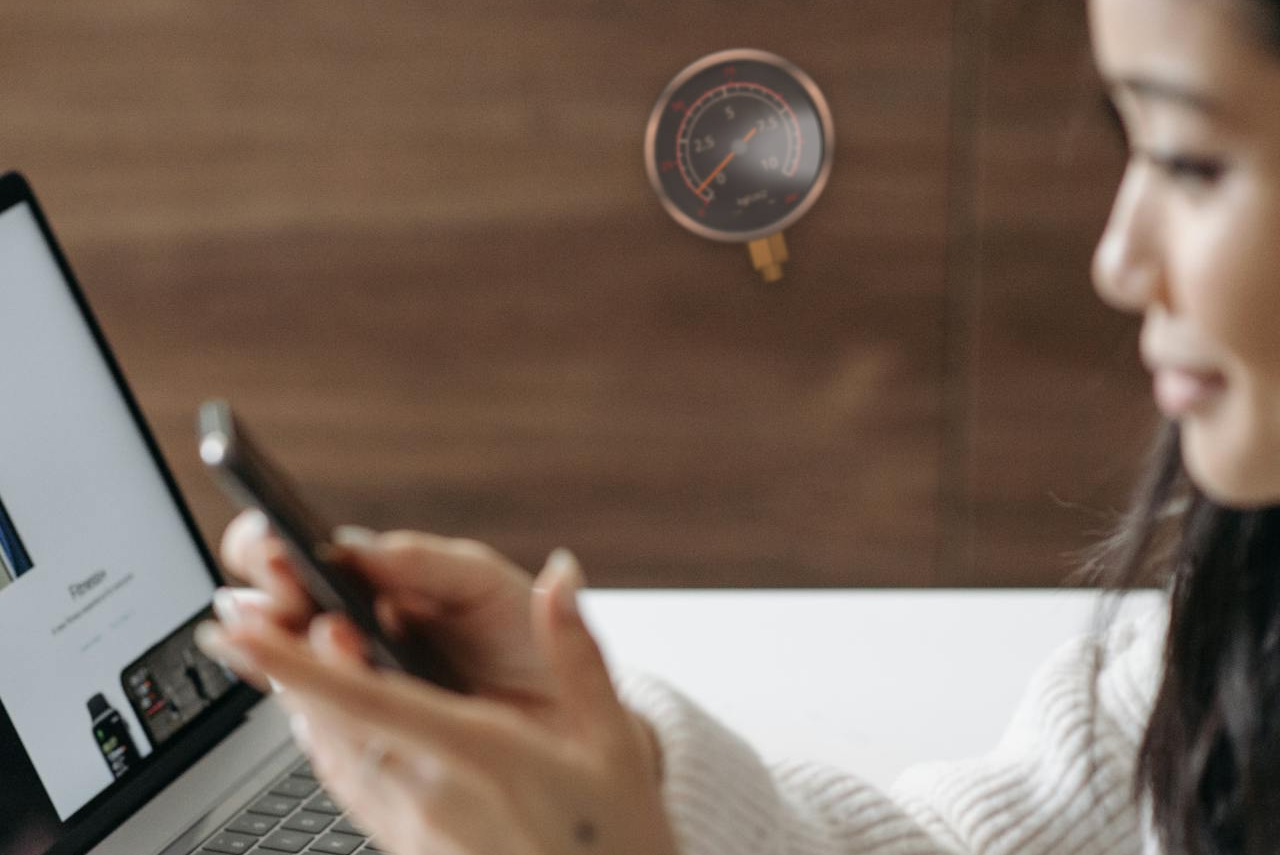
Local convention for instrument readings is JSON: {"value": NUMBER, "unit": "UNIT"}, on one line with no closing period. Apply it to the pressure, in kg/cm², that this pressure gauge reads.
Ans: {"value": 0.5, "unit": "kg/cm²"}
